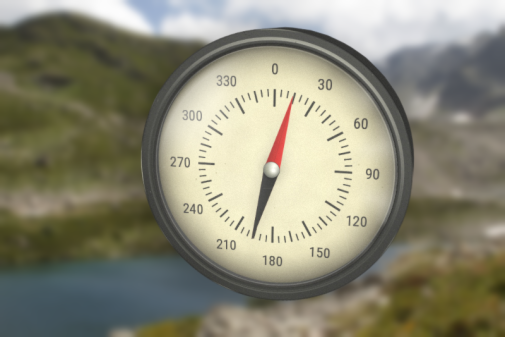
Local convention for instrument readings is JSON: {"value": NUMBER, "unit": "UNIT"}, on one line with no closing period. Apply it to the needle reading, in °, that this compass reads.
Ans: {"value": 15, "unit": "°"}
